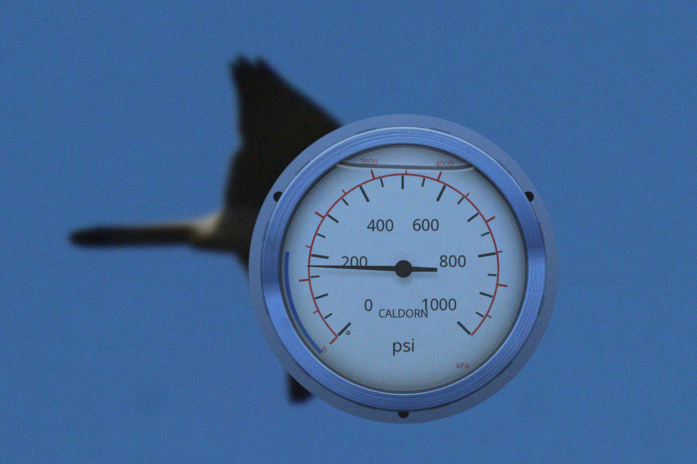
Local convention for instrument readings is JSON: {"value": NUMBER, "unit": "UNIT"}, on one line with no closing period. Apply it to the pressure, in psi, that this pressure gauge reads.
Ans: {"value": 175, "unit": "psi"}
